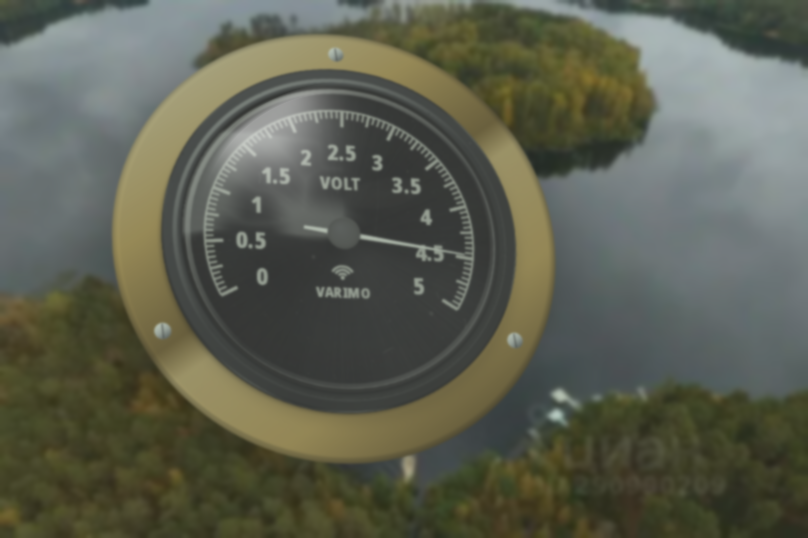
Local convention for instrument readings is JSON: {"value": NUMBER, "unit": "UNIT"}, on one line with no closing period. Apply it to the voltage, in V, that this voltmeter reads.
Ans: {"value": 4.5, "unit": "V"}
